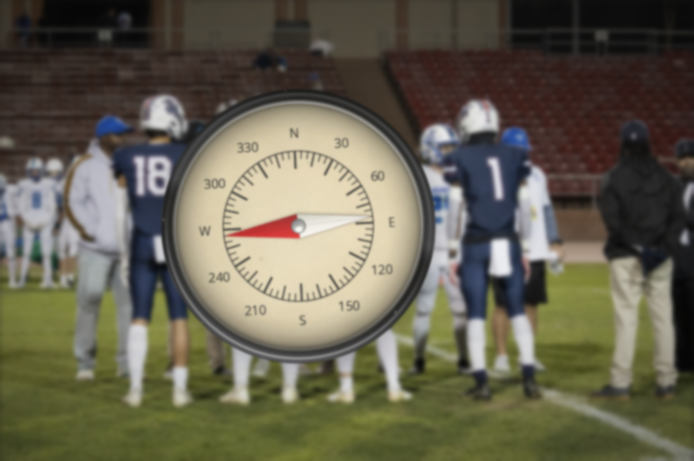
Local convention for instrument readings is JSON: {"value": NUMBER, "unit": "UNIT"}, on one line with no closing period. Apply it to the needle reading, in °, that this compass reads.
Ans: {"value": 265, "unit": "°"}
